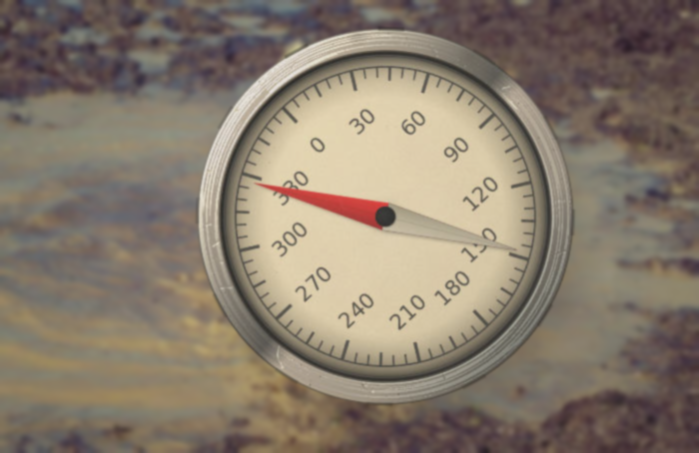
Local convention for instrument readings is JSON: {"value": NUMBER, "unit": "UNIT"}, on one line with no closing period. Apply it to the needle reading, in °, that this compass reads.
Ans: {"value": 327.5, "unit": "°"}
